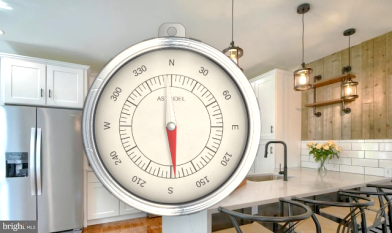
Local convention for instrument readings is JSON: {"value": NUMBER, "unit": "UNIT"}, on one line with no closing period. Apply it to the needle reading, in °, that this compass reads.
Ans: {"value": 175, "unit": "°"}
